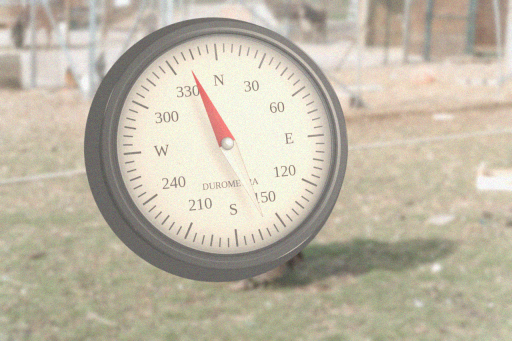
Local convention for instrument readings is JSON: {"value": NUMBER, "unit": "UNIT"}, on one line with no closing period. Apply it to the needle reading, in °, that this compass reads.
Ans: {"value": 340, "unit": "°"}
